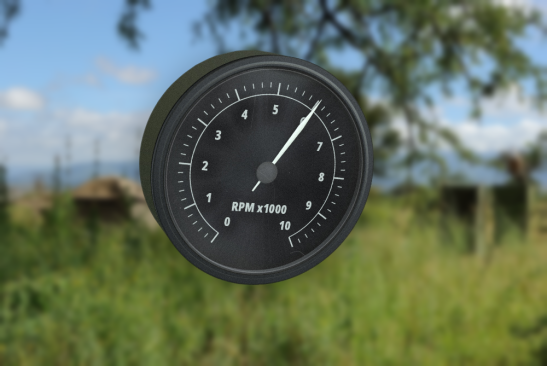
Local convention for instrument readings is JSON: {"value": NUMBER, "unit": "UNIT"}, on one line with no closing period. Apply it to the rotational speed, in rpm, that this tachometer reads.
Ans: {"value": 6000, "unit": "rpm"}
